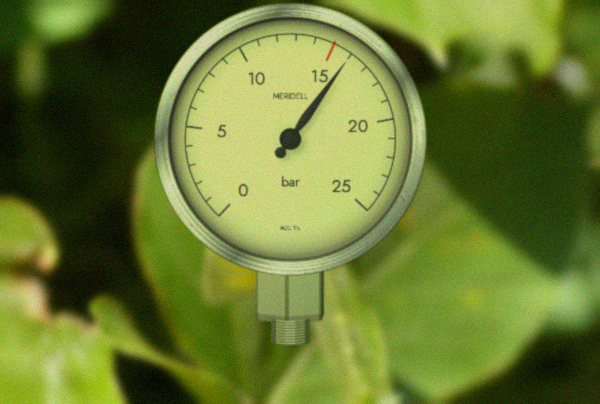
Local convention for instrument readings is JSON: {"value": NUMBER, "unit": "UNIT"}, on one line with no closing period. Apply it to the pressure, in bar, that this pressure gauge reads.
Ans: {"value": 16, "unit": "bar"}
